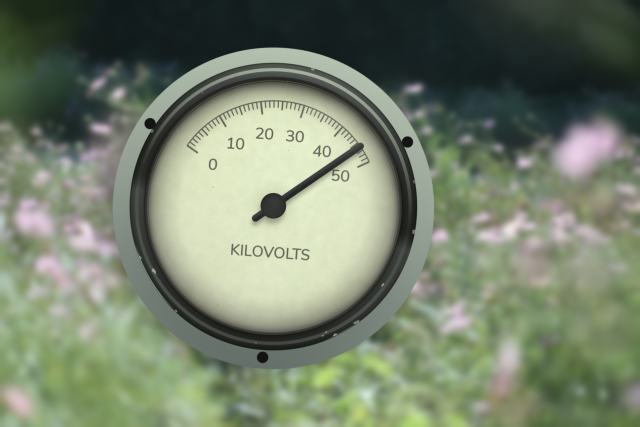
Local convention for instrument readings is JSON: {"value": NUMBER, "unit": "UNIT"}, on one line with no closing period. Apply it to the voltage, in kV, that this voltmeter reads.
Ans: {"value": 46, "unit": "kV"}
